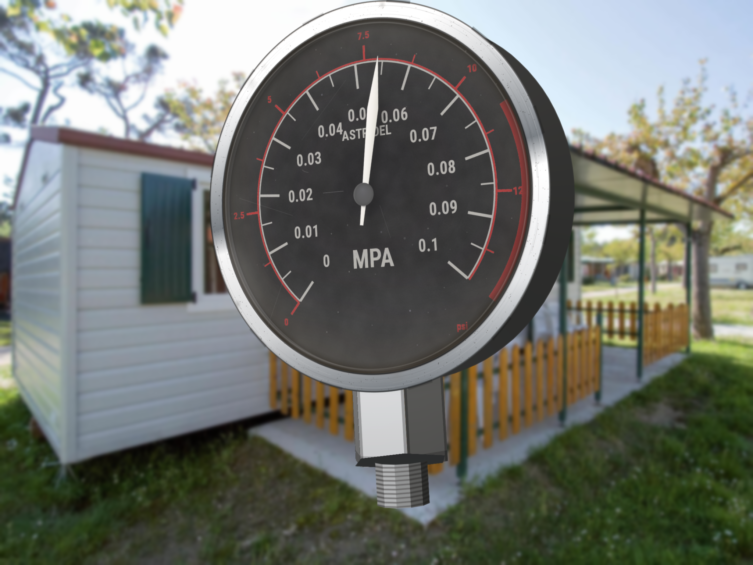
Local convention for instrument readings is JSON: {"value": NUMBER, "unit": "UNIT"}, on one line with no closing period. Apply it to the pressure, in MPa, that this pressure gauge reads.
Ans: {"value": 0.055, "unit": "MPa"}
